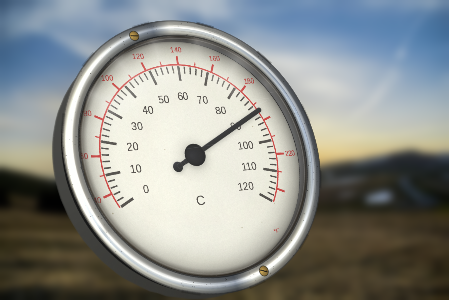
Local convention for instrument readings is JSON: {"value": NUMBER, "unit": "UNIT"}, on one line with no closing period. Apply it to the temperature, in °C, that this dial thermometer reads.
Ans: {"value": 90, "unit": "°C"}
